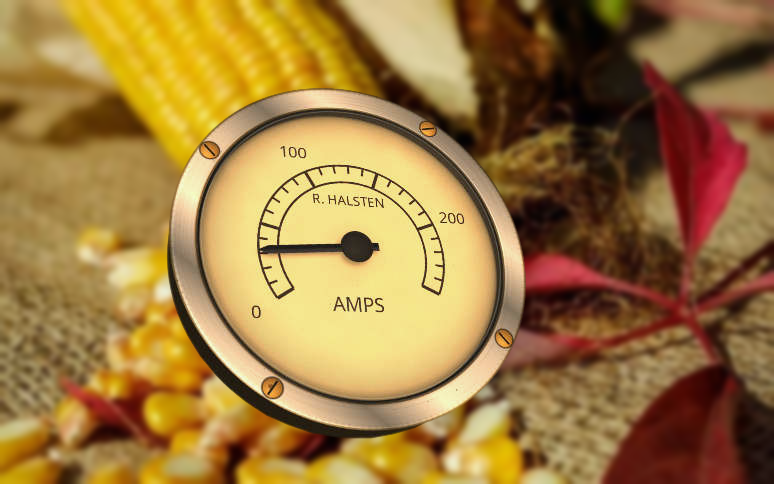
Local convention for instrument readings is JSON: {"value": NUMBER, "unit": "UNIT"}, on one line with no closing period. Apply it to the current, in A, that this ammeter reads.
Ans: {"value": 30, "unit": "A"}
